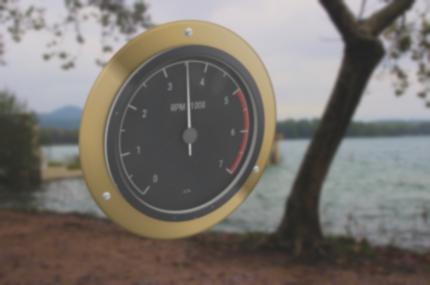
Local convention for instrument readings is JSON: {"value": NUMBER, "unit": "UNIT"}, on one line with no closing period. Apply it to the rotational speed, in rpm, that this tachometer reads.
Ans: {"value": 3500, "unit": "rpm"}
